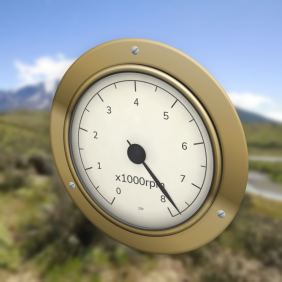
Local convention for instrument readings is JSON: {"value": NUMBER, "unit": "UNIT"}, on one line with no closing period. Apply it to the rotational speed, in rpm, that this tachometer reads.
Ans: {"value": 7750, "unit": "rpm"}
